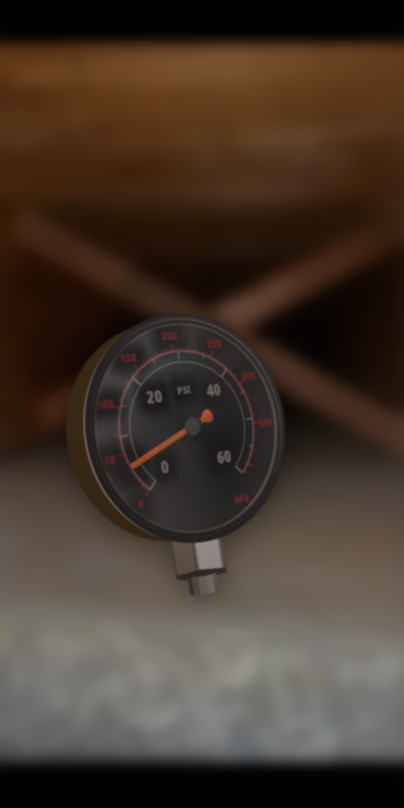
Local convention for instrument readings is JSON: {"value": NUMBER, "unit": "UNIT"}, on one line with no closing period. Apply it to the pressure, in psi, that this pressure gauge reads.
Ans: {"value": 5, "unit": "psi"}
